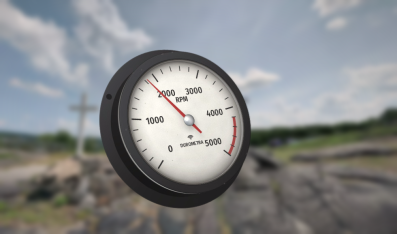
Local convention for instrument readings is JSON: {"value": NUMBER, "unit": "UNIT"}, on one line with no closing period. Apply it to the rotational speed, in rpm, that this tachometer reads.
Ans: {"value": 1800, "unit": "rpm"}
